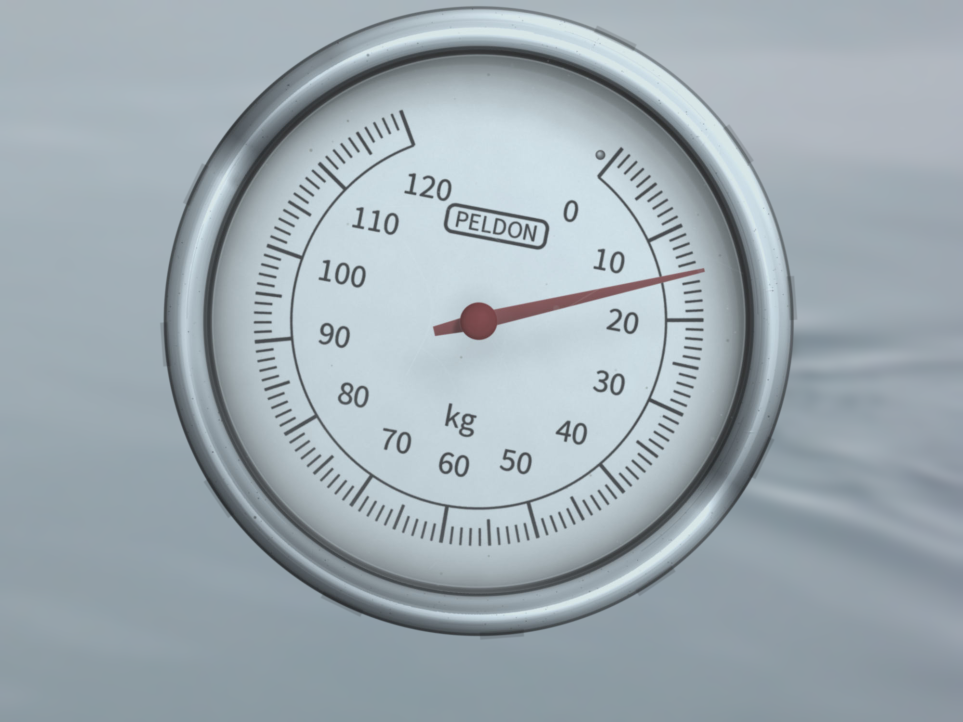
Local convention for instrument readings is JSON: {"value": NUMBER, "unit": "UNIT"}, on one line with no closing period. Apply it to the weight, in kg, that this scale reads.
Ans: {"value": 15, "unit": "kg"}
